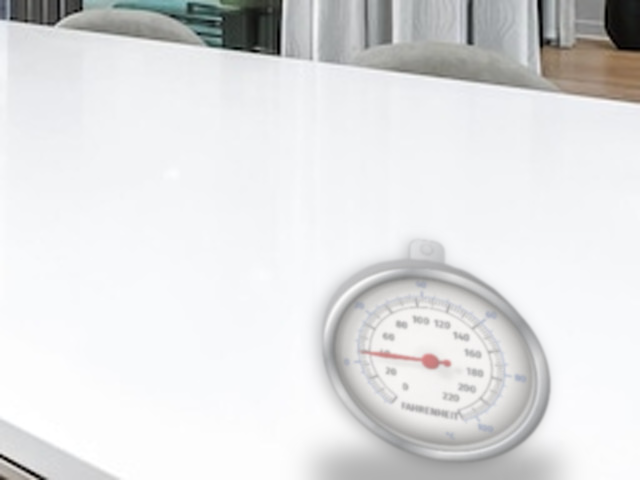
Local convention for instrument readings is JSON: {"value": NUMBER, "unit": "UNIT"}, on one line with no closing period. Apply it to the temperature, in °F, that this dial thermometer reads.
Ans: {"value": 40, "unit": "°F"}
